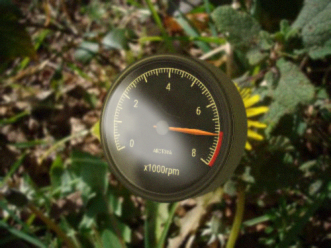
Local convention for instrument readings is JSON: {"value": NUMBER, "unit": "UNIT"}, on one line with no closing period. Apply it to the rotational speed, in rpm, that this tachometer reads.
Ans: {"value": 7000, "unit": "rpm"}
